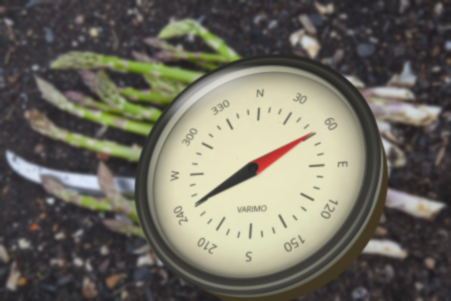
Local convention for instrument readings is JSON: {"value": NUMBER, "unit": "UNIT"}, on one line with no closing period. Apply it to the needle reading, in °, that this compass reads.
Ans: {"value": 60, "unit": "°"}
